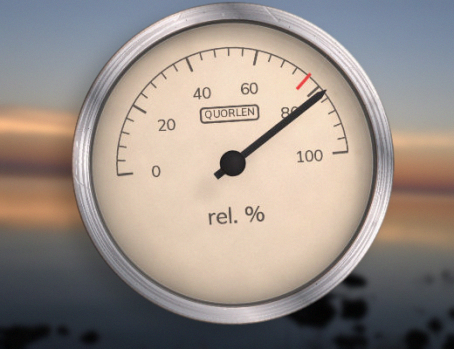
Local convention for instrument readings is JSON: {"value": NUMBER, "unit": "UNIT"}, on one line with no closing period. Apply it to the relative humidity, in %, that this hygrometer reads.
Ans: {"value": 82, "unit": "%"}
